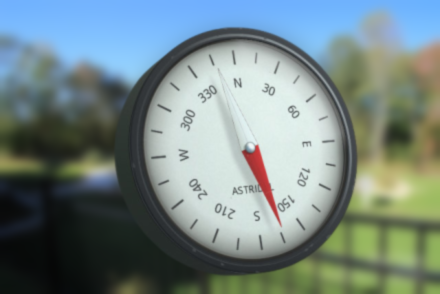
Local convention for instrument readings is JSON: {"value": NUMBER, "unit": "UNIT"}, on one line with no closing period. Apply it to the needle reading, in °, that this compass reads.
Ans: {"value": 165, "unit": "°"}
